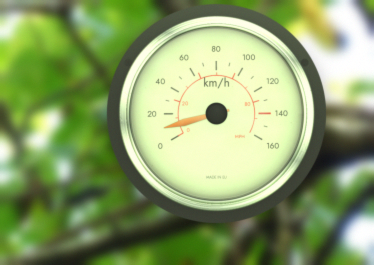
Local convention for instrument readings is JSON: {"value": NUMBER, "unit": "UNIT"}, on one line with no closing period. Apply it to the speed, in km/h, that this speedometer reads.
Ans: {"value": 10, "unit": "km/h"}
